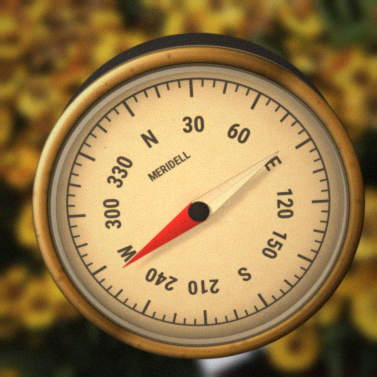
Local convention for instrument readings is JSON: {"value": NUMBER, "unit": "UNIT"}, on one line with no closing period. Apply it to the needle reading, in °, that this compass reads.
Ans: {"value": 265, "unit": "°"}
